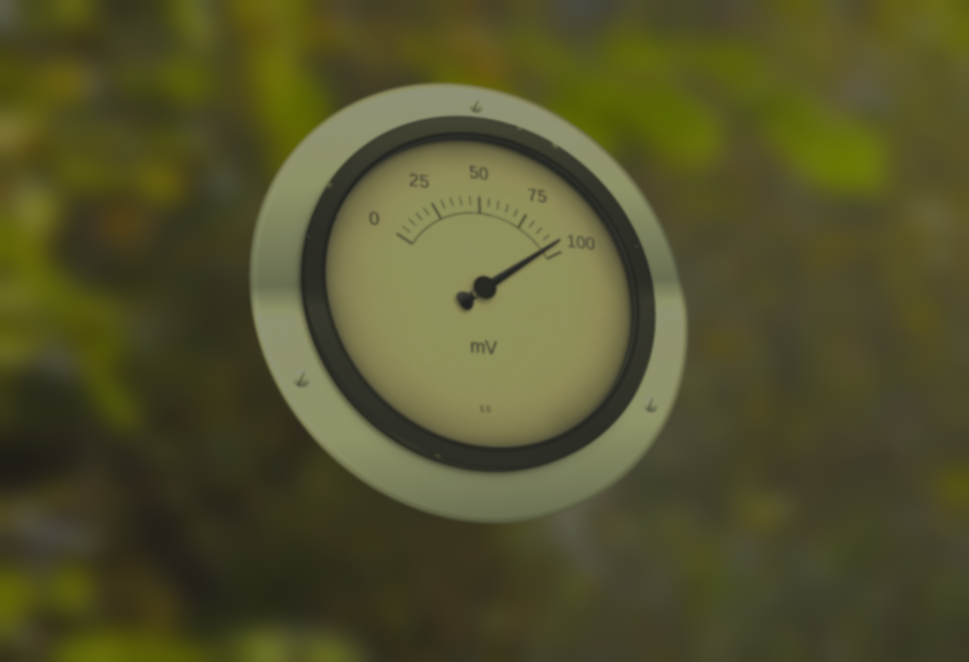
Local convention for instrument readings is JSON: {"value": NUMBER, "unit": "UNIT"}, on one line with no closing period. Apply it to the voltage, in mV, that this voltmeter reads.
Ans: {"value": 95, "unit": "mV"}
